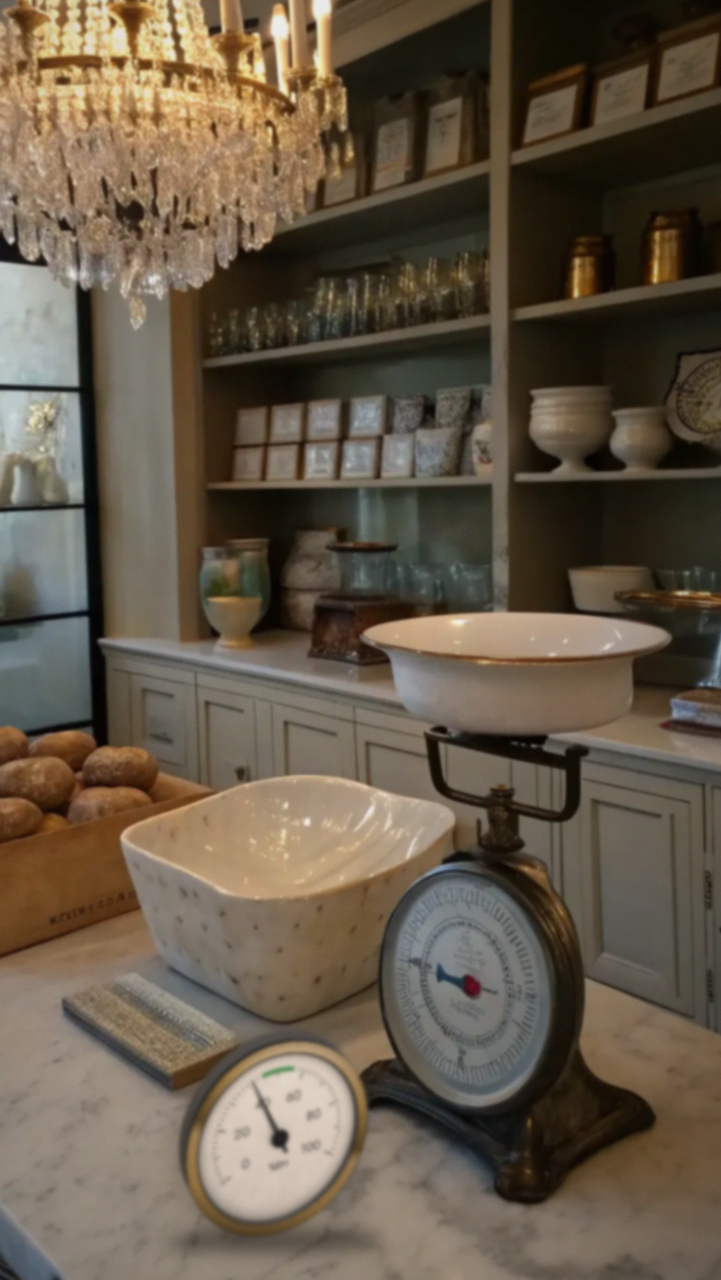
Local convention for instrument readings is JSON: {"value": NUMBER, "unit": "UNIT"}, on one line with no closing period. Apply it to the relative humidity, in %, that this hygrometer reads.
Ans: {"value": 40, "unit": "%"}
